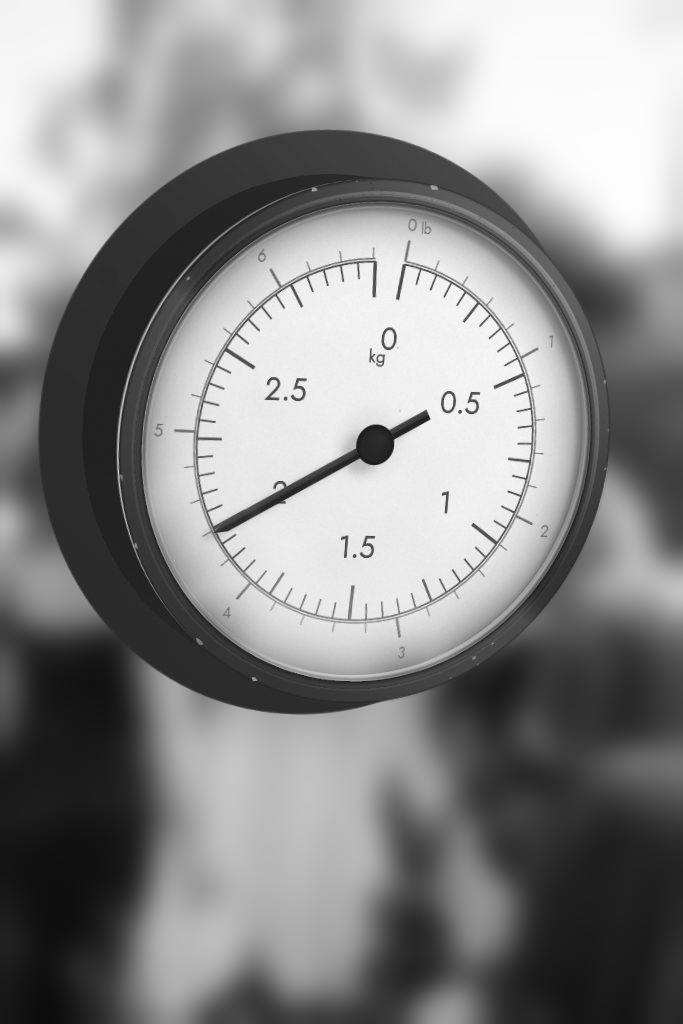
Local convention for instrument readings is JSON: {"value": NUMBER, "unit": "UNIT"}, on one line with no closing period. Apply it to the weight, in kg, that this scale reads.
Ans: {"value": 2, "unit": "kg"}
